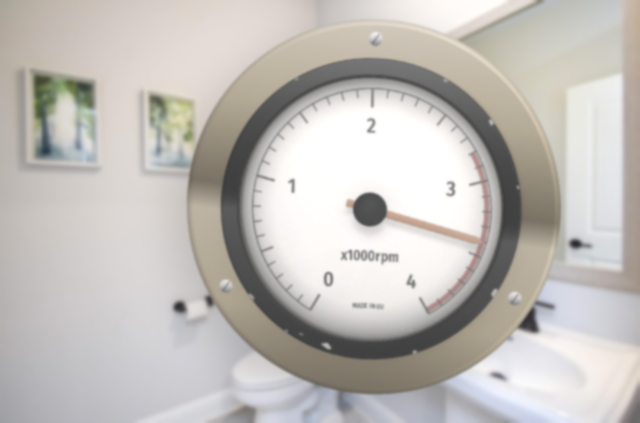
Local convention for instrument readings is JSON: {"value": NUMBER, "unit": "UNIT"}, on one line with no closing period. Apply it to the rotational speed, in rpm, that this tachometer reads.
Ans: {"value": 3400, "unit": "rpm"}
